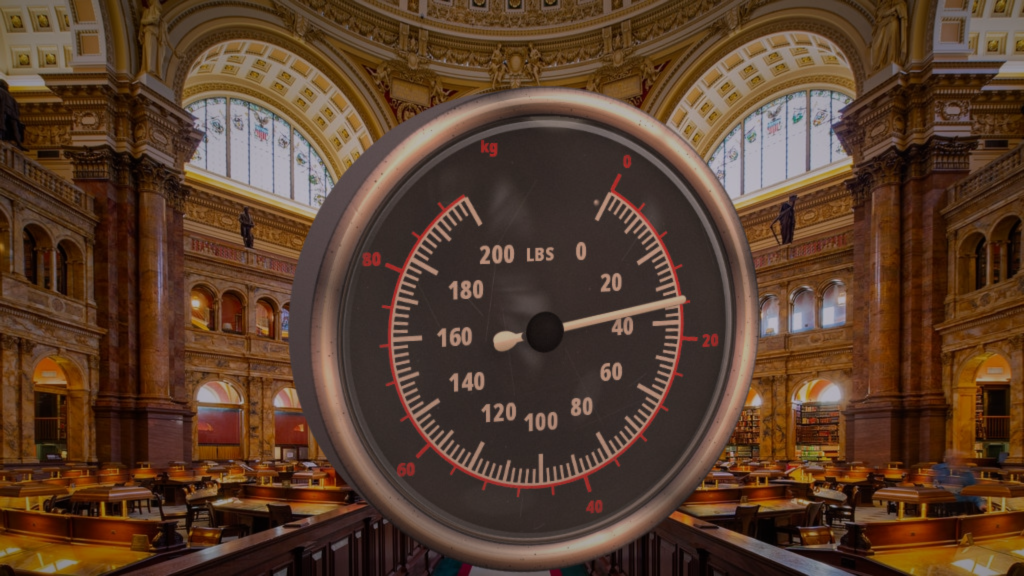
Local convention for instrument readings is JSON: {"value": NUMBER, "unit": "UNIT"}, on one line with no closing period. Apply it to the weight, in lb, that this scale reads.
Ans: {"value": 34, "unit": "lb"}
